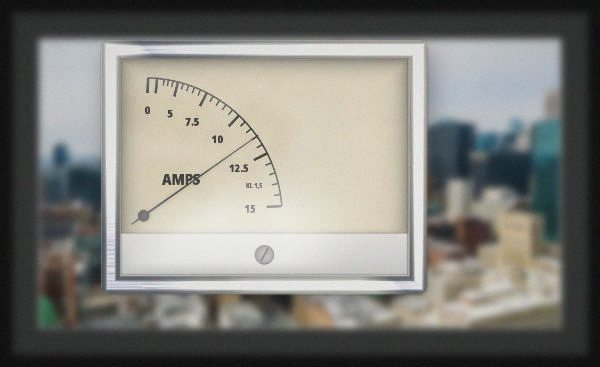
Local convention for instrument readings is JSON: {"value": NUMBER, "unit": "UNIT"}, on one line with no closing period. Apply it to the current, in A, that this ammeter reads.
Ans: {"value": 11.5, "unit": "A"}
